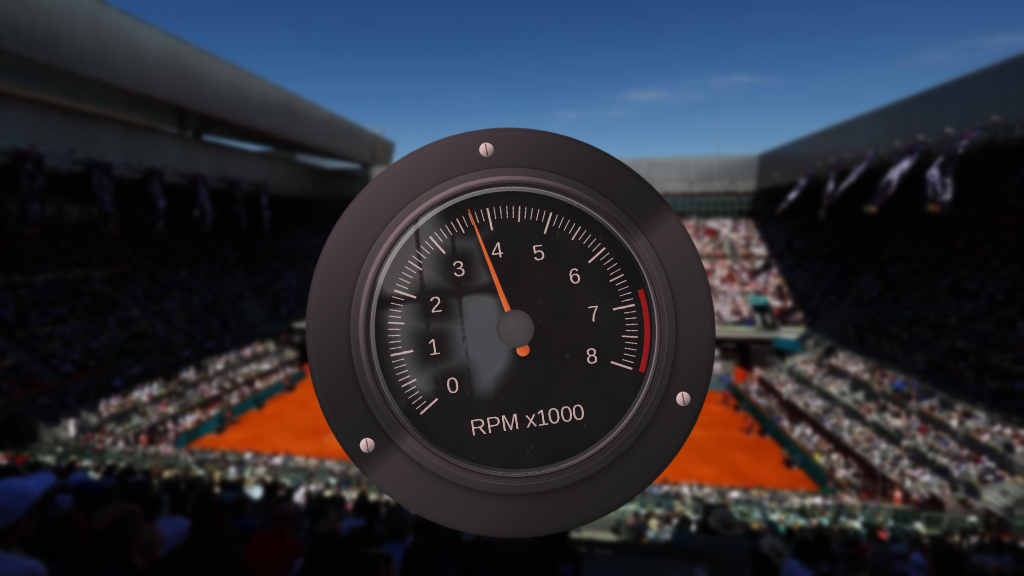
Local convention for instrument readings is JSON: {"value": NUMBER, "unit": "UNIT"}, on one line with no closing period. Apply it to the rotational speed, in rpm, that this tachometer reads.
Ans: {"value": 3700, "unit": "rpm"}
